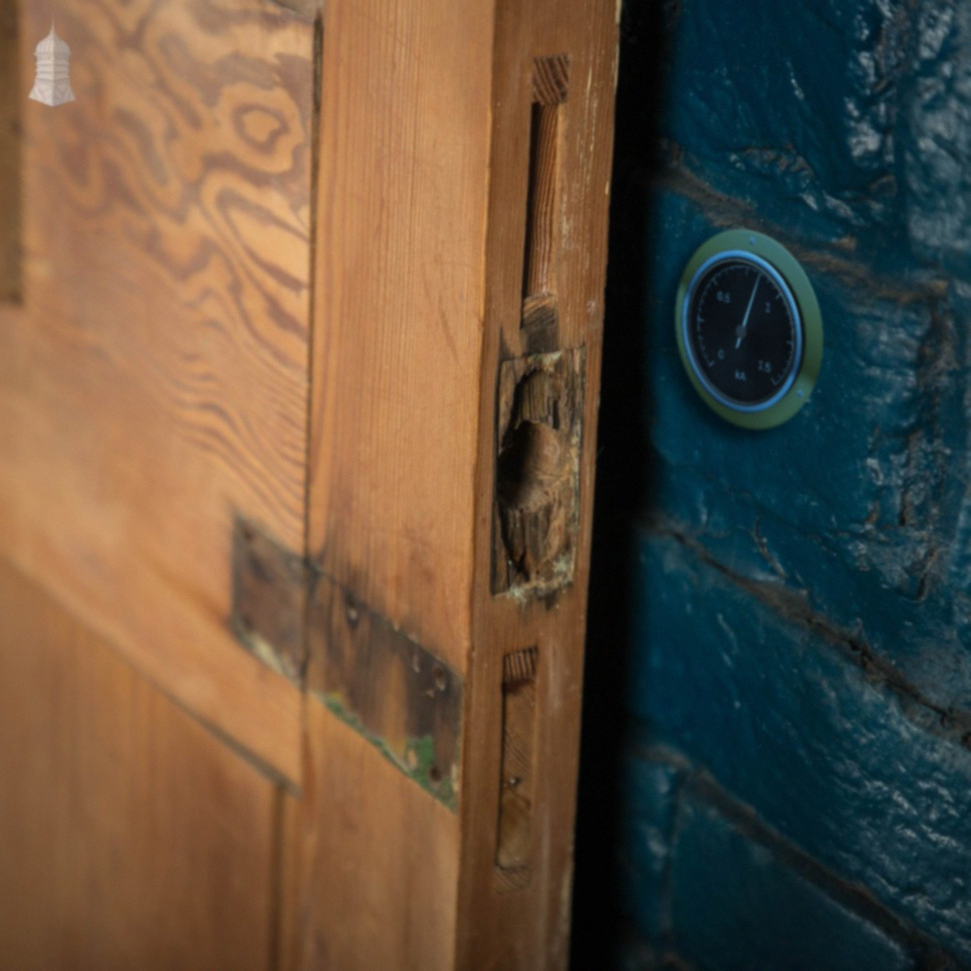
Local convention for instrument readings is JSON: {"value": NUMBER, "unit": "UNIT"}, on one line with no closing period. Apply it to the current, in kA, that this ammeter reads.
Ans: {"value": 0.85, "unit": "kA"}
